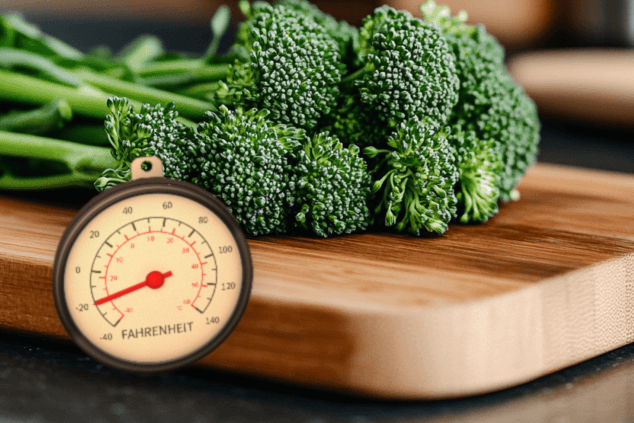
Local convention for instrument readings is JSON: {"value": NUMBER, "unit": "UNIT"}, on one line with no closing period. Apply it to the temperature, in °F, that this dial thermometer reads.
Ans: {"value": -20, "unit": "°F"}
